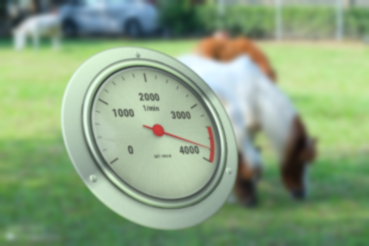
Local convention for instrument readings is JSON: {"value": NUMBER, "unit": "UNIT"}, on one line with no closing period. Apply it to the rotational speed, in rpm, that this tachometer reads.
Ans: {"value": 3800, "unit": "rpm"}
